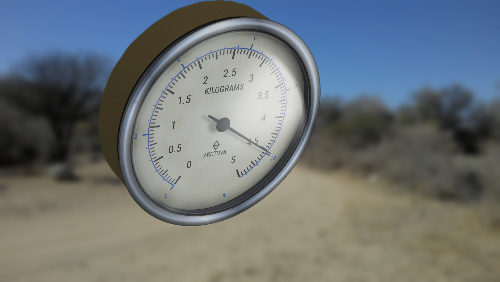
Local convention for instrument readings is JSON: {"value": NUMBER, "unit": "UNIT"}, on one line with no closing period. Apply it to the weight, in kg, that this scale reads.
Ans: {"value": 4.5, "unit": "kg"}
